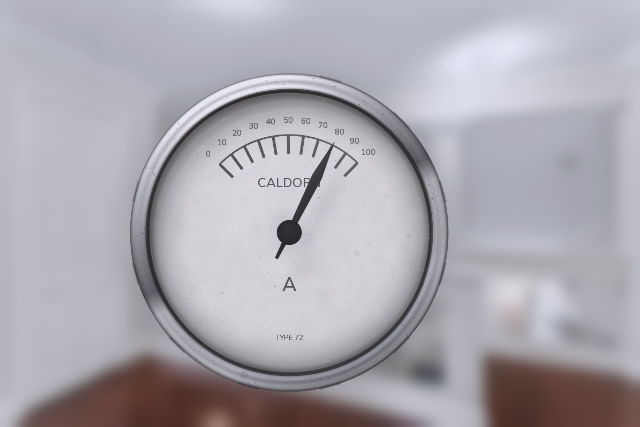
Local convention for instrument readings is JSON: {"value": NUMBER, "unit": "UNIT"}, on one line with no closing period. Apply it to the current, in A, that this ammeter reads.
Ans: {"value": 80, "unit": "A"}
